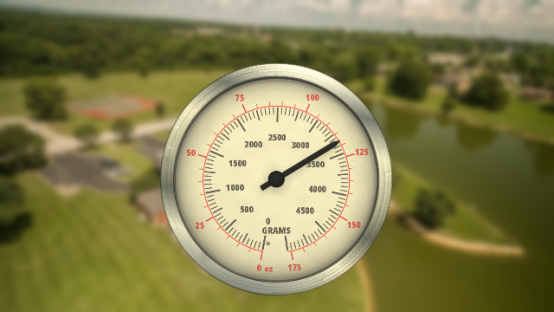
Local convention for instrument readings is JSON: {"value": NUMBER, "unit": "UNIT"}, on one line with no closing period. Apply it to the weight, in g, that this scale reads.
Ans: {"value": 3350, "unit": "g"}
